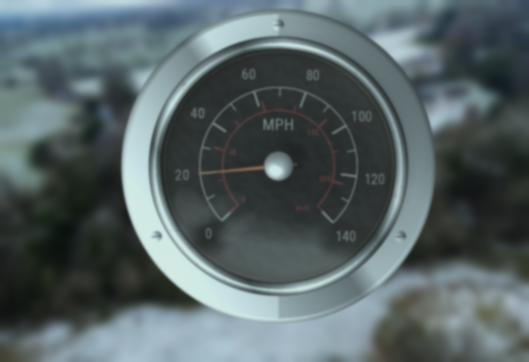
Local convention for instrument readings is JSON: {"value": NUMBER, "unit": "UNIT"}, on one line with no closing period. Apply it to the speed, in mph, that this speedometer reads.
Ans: {"value": 20, "unit": "mph"}
